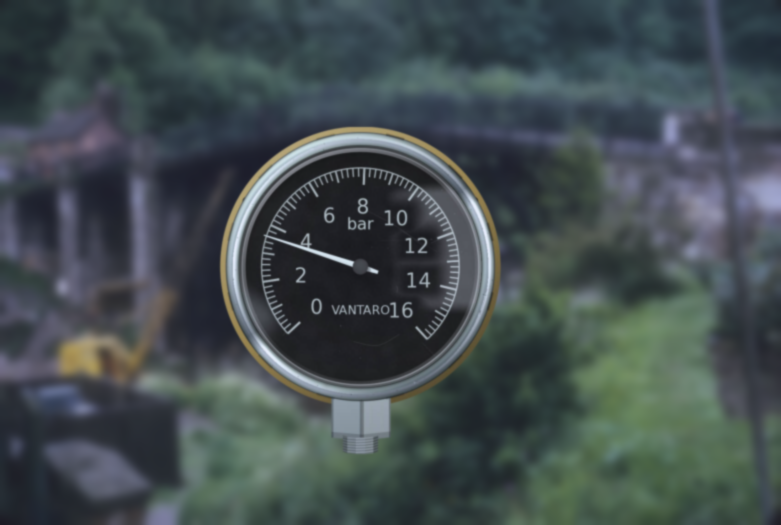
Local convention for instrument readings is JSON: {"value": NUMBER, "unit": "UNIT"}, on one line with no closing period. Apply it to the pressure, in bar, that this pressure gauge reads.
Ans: {"value": 3.6, "unit": "bar"}
